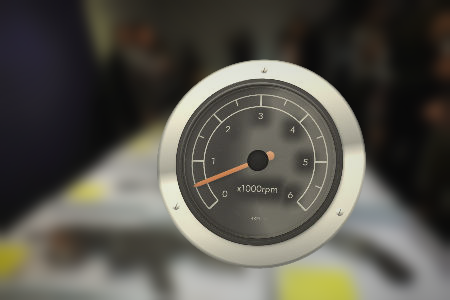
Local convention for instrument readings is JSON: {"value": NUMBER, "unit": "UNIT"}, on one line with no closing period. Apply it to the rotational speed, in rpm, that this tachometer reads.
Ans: {"value": 500, "unit": "rpm"}
